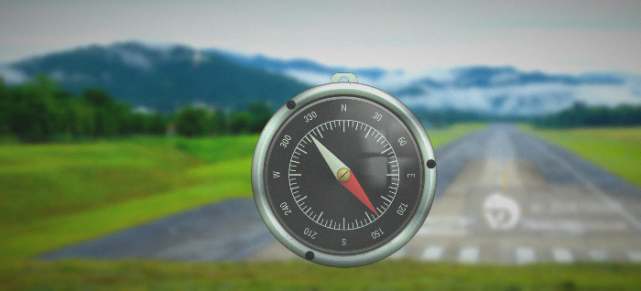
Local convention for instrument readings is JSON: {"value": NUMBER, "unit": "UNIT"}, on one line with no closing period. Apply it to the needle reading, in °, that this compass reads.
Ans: {"value": 140, "unit": "°"}
